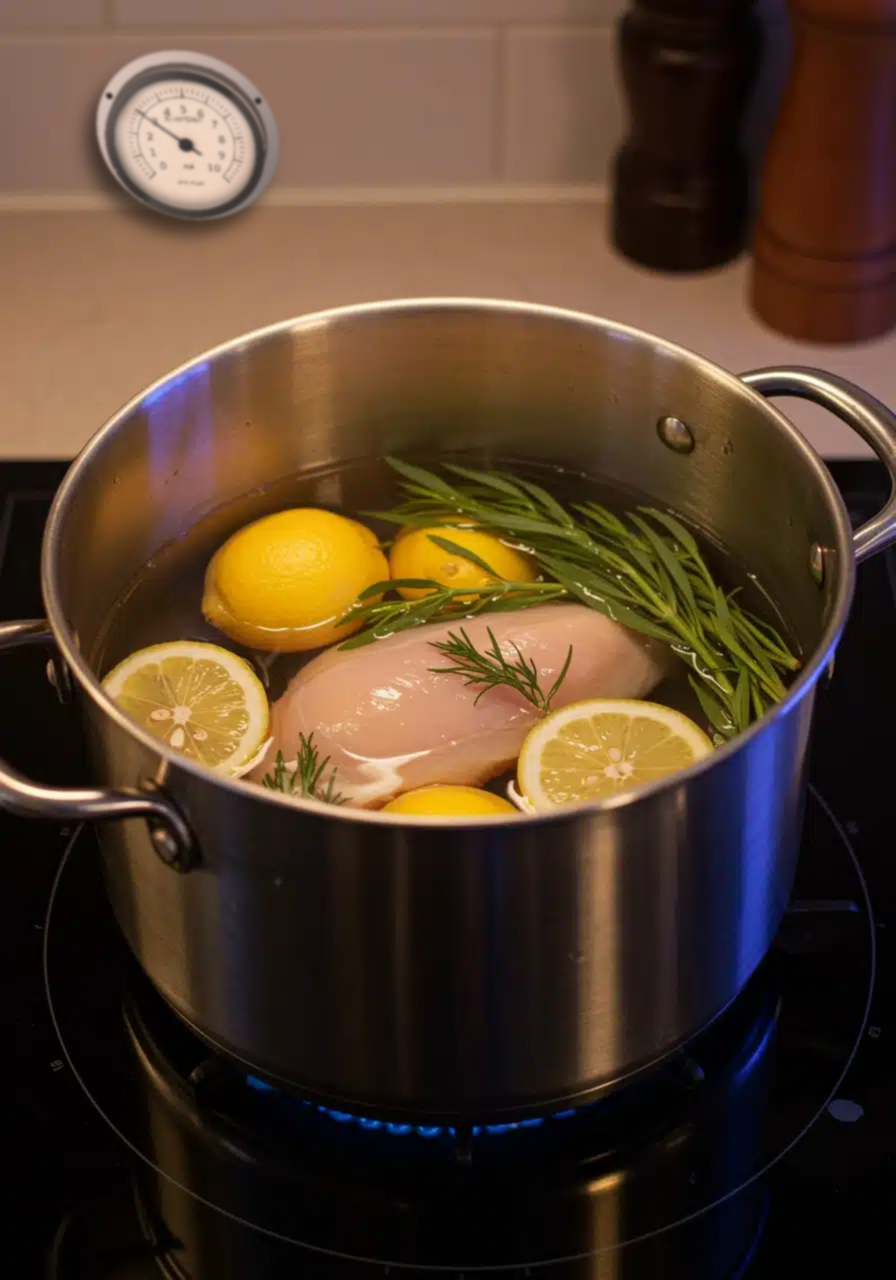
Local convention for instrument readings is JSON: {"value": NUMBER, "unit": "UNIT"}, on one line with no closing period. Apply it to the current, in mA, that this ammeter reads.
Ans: {"value": 3, "unit": "mA"}
